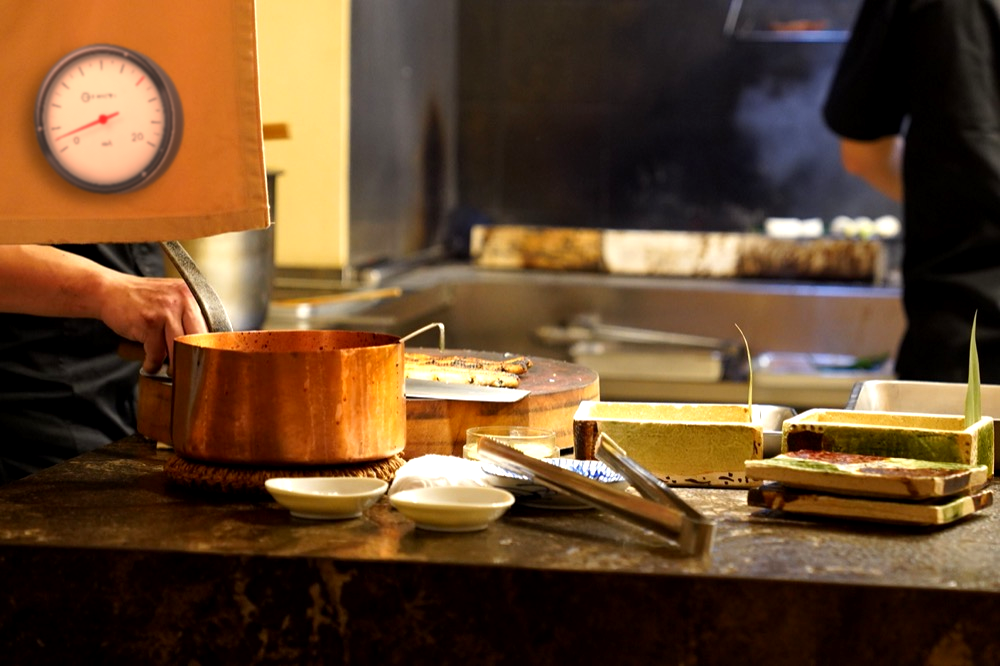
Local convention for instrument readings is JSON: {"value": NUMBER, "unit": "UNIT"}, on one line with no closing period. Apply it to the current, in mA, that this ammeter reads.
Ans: {"value": 1, "unit": "mA"}
